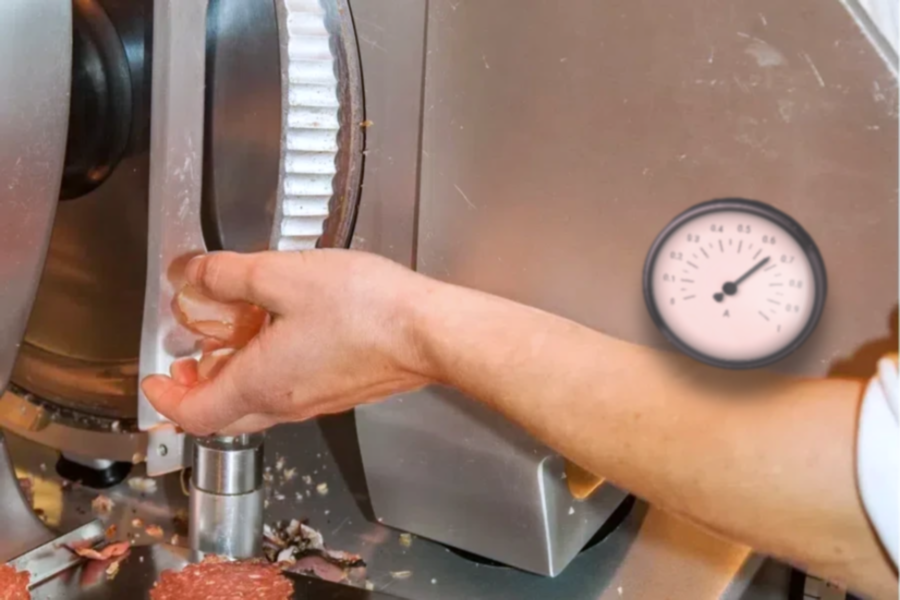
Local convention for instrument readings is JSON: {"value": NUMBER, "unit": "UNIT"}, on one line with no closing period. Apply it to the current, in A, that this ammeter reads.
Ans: {"value": 0.65, "unit": "A"}
